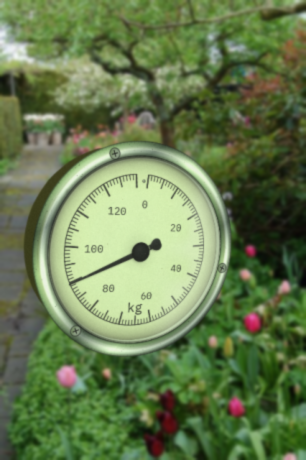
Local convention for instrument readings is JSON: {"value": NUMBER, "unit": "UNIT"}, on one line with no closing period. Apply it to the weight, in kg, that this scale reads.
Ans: {"value": 90, "unit": "kg"}
